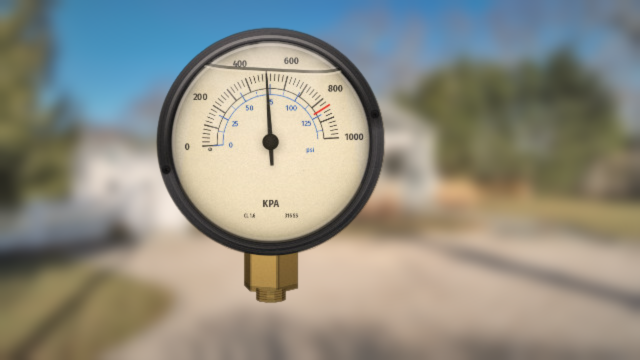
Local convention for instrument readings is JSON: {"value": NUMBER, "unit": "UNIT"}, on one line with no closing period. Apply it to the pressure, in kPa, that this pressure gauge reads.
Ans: {"value": 500, "unit": "kPa"}
